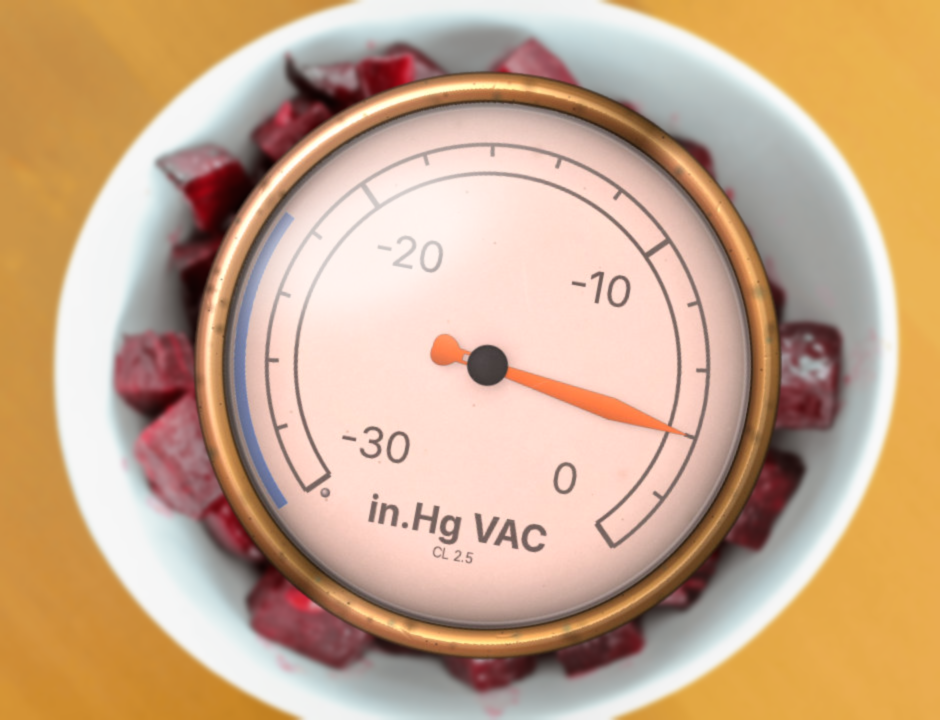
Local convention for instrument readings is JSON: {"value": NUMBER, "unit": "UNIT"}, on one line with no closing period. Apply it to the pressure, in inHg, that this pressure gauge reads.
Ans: {"value": -4, "unit": "inHg"}
